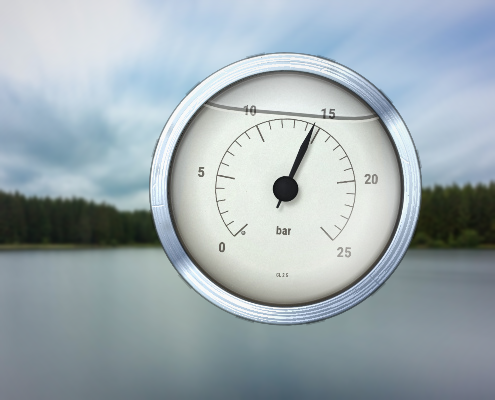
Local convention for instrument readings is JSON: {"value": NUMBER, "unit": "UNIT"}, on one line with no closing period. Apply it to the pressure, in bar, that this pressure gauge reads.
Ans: {"value": 14.5, "unit": "bar"}
